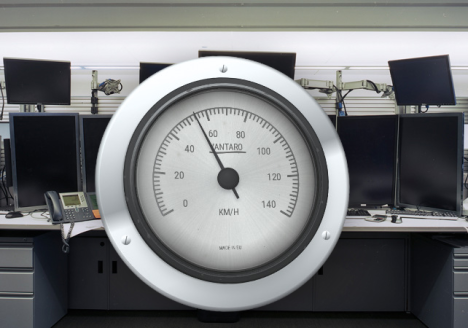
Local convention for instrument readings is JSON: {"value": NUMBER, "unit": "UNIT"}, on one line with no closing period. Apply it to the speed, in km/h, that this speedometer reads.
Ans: {"value": 54, "unit": "km/h"}
